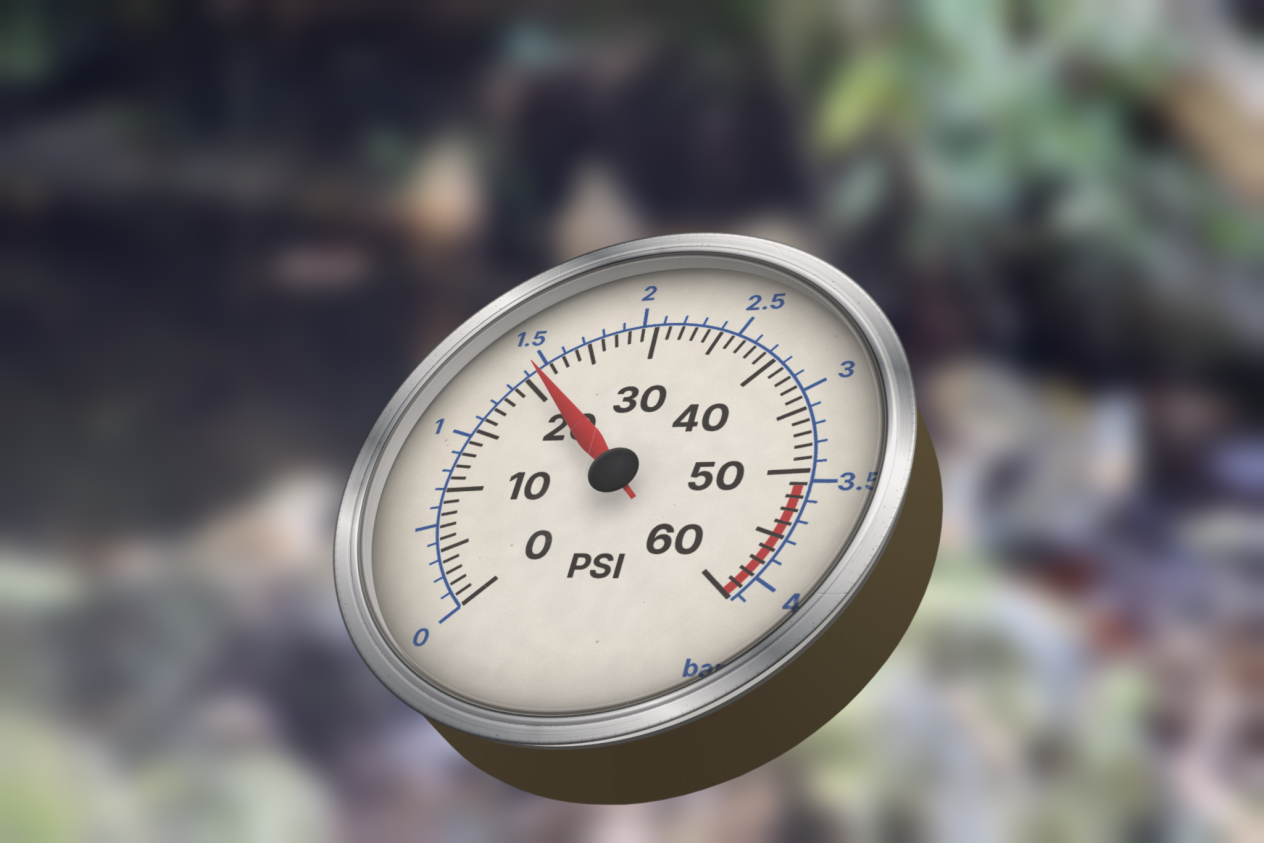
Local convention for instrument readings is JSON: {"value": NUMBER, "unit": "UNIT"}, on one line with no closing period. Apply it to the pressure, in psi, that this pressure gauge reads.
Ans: {"value": 21, "unit": "psi"}
